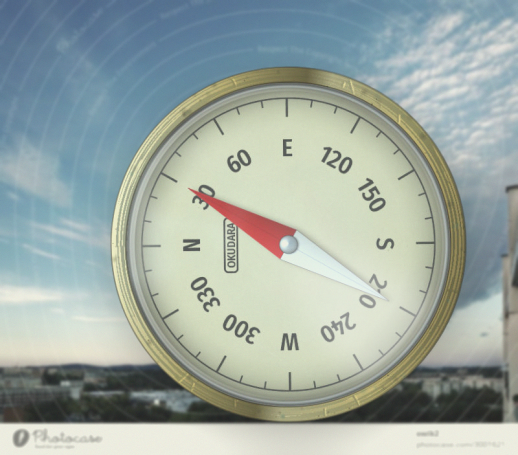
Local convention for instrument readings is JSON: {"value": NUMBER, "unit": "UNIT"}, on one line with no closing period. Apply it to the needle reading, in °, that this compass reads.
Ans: {"value": 30, "unit": "°"}
